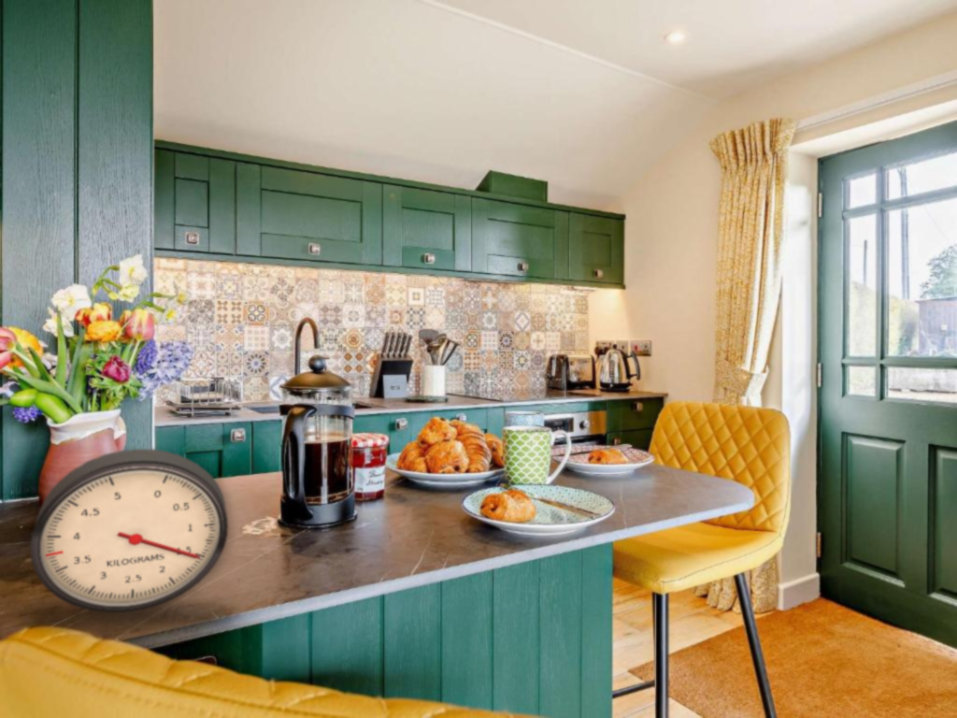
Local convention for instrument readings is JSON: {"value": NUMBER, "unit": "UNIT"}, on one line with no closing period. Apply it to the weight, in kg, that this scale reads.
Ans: {"value": 1.5, "unit": "kg"}
